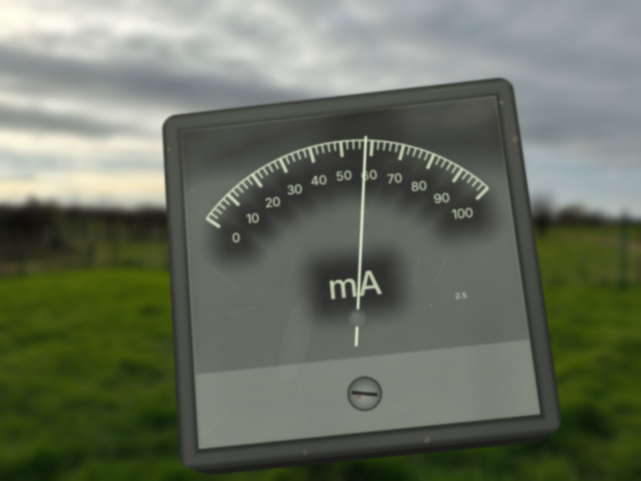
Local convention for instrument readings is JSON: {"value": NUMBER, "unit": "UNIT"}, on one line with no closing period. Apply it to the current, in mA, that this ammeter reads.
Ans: {"value": 58, "unit": "mA"}
